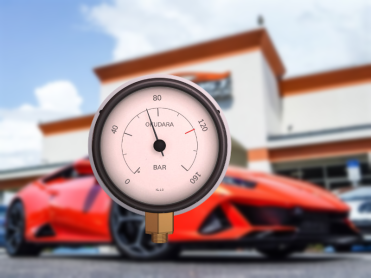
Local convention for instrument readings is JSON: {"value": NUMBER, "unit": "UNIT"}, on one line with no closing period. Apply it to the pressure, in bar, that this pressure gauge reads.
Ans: {"value": 70, "unit": "bar"}
